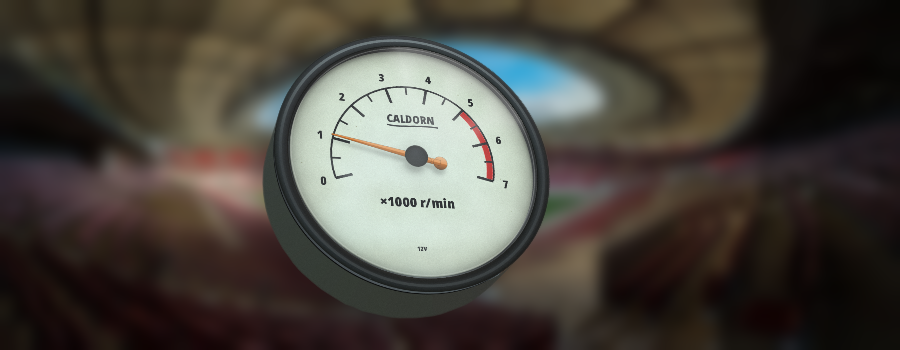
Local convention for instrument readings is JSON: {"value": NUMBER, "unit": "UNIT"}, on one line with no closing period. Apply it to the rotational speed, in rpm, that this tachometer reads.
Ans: {"value": 1000, "unit": "rpm"}
